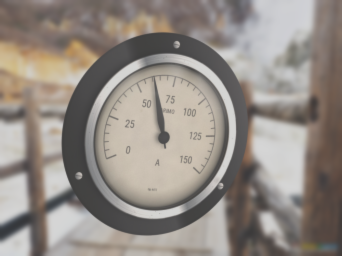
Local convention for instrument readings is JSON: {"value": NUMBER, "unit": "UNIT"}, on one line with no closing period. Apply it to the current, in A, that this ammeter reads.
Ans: {"value": 60, "unit": "A"}
